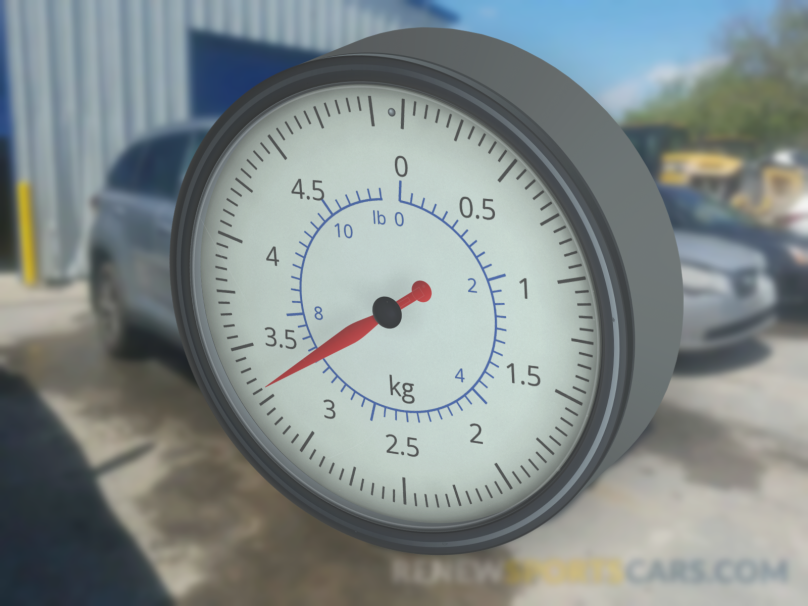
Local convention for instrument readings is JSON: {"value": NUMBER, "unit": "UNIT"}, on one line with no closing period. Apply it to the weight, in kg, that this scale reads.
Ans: {"value": 3.3, "unit": "kg"}
